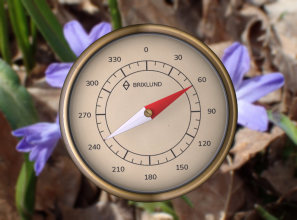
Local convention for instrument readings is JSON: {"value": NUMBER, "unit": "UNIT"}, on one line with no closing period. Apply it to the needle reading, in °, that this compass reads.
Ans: {"value": 60, "unit": "°"}
